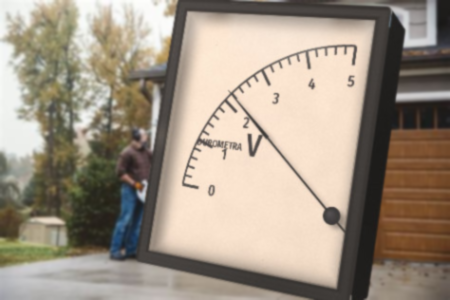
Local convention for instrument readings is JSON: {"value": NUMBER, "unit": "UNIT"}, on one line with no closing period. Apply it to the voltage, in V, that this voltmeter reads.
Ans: {"value": 2.2, "unit": "V"}
